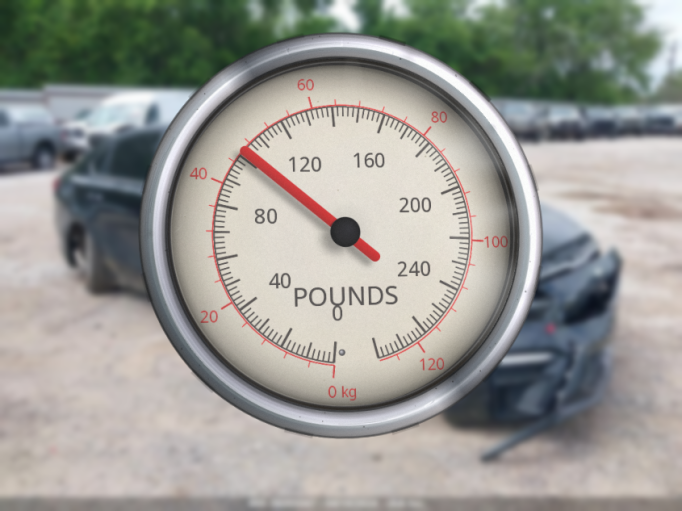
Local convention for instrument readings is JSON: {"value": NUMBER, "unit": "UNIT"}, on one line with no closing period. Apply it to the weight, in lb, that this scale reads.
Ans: {"value": 102, "unit": "lb"}
